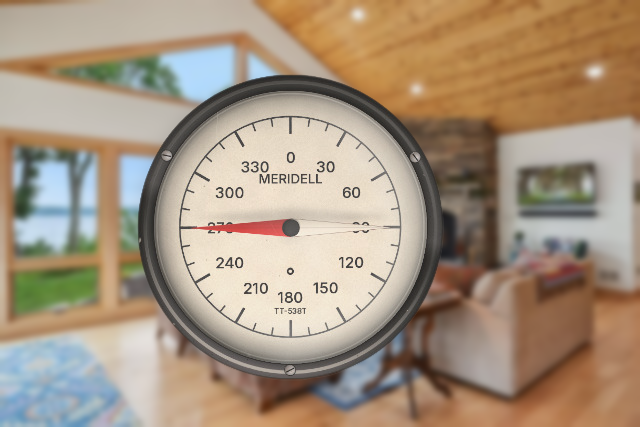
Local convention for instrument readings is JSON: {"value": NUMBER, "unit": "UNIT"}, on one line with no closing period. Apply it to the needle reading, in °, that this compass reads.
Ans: {"value": 270, "unit": "°"}
